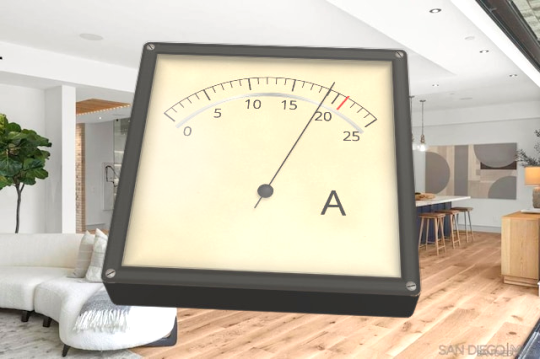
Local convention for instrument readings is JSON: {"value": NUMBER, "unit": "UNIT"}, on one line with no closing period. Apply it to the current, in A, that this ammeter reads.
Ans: {"value": 19, "unit": "A"}
